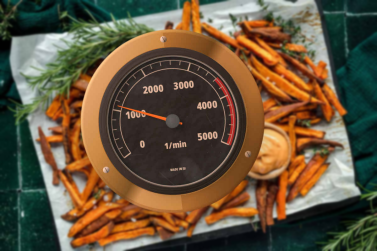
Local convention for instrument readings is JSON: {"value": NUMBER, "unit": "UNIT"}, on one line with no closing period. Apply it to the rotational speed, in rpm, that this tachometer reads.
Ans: {"value": 1100, "unit": "rpm"}
